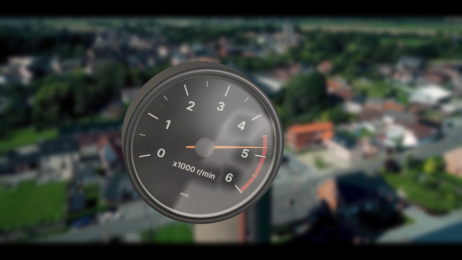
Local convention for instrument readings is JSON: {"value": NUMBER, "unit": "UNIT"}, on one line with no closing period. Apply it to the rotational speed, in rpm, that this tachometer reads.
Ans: {"value": 4750, "unit": "rpm"}
